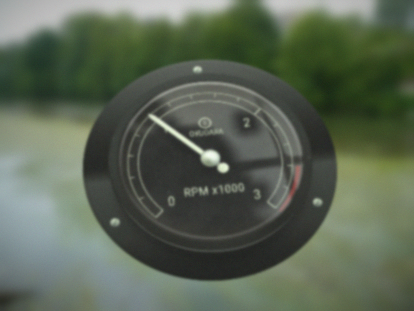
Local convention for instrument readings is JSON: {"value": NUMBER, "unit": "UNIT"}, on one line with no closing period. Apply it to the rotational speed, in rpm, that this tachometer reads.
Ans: {"value": 1000, "unit": "rpm"}
